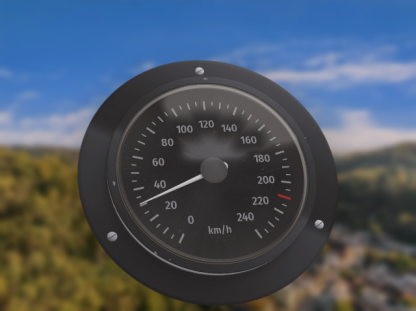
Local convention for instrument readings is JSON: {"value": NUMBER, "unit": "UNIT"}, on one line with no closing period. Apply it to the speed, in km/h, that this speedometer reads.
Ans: {"value": 30, "unit": "km/h"}
